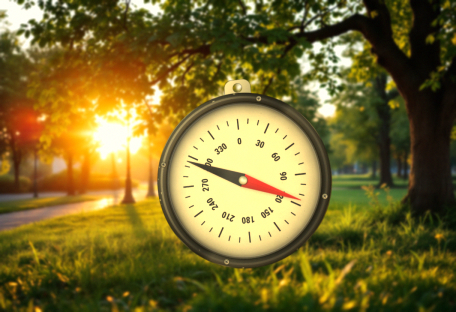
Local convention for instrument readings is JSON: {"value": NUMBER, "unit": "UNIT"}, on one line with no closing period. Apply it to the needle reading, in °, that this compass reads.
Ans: {"value": 115, "unit": "°"}
